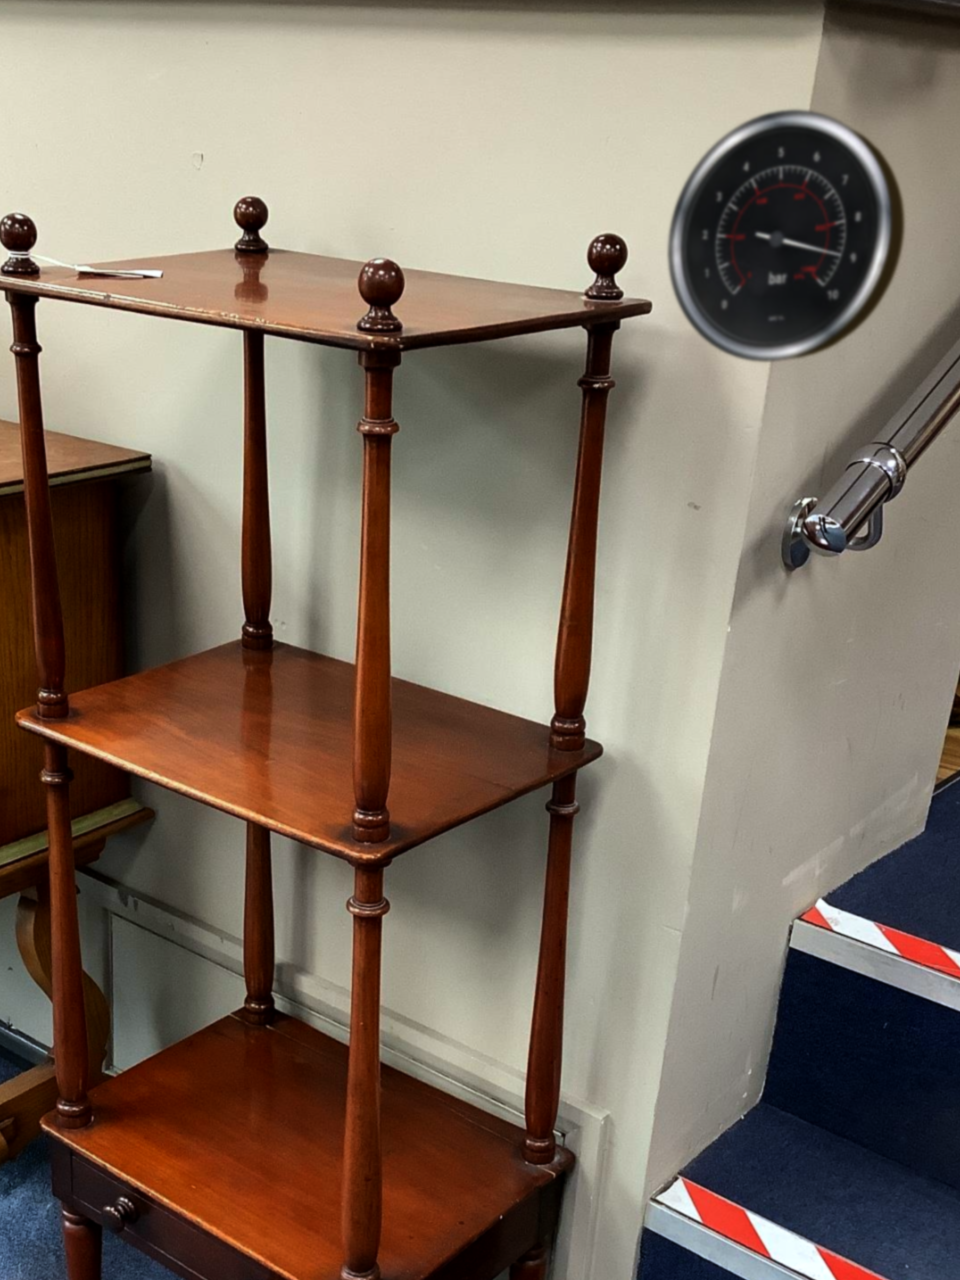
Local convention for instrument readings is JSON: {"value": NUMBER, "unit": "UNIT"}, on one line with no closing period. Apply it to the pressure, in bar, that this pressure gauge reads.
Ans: {"value": 9, "unit": "bar"}
